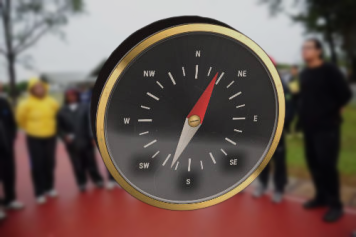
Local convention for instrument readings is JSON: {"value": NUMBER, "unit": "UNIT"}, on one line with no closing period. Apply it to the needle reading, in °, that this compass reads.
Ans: {"value": 22.5, "unit": "°"}
